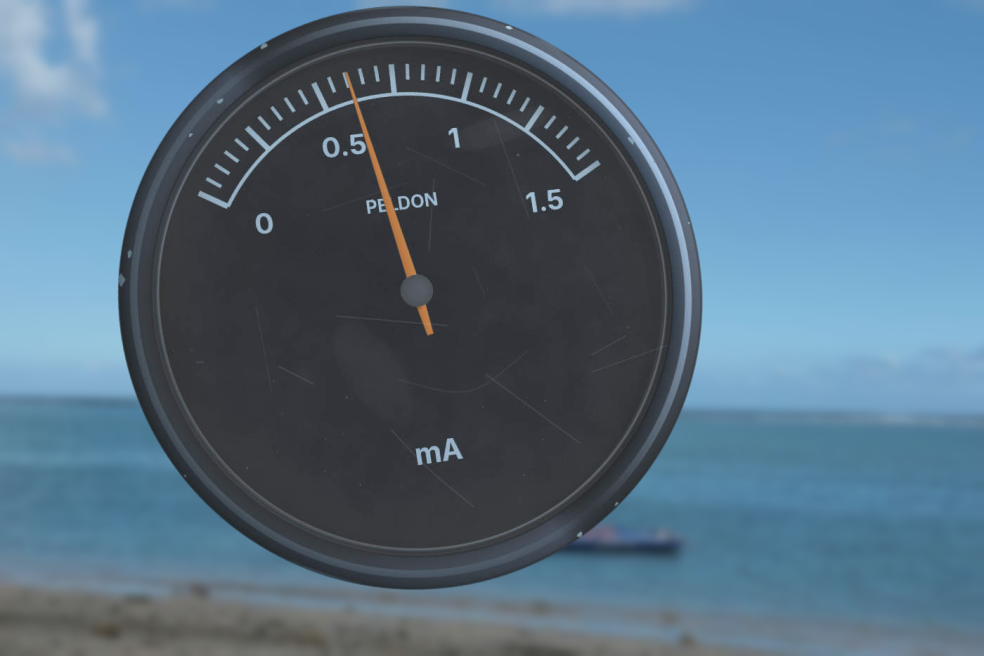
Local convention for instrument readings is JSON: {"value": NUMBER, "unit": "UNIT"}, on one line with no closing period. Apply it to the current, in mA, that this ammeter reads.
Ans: {"value": 0.6, "unit": "mA"}
